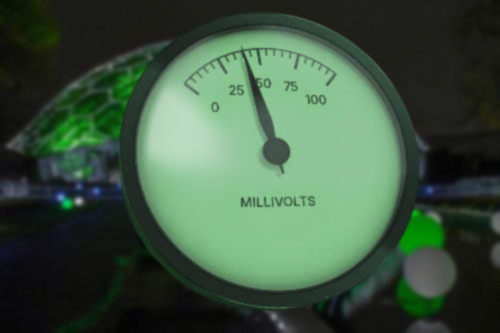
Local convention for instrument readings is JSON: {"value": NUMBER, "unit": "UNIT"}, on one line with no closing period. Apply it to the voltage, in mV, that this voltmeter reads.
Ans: {"value": 40, "unit": "mV"}
